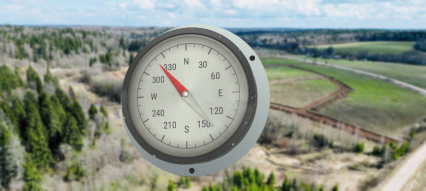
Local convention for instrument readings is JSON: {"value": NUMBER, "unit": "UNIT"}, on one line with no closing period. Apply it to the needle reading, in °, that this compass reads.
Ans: {"value": 320, "unit": "°"}
